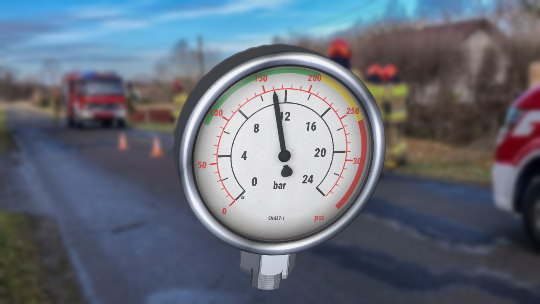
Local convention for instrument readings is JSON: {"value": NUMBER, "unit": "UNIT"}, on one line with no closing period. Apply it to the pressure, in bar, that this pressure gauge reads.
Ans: {"value": 11, "unit": "bar"}
